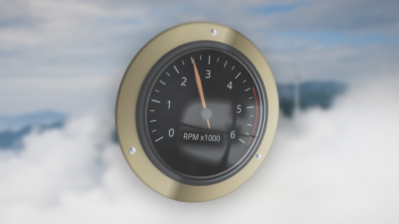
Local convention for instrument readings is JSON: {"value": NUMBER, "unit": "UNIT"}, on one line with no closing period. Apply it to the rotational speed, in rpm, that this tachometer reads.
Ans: {"value": 2500, "unit": "rpm"}
